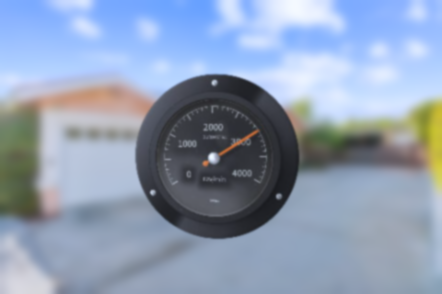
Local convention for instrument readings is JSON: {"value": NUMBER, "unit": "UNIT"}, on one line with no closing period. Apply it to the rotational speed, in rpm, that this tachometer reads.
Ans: {"value": 3000, "unit": "rpm"}
